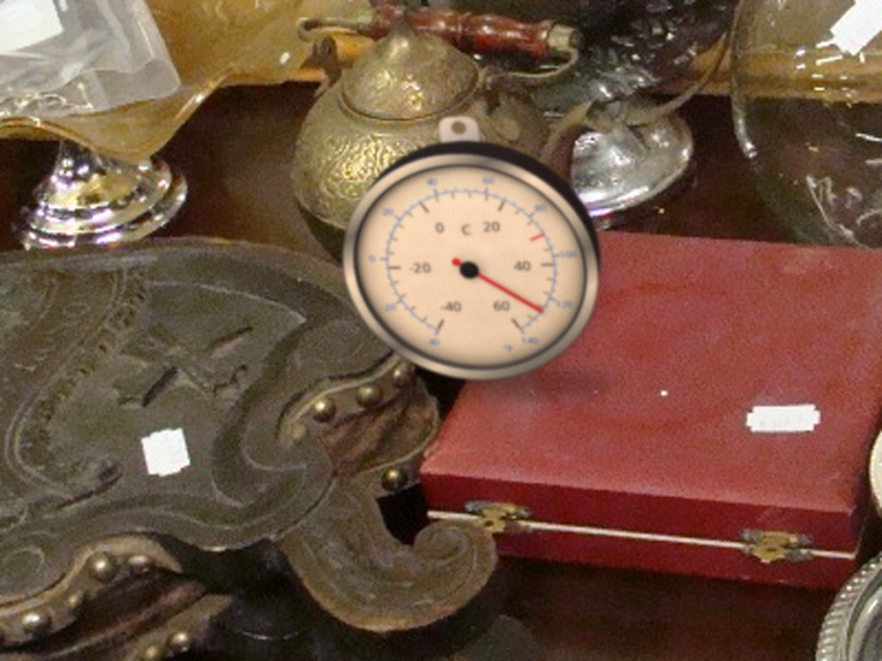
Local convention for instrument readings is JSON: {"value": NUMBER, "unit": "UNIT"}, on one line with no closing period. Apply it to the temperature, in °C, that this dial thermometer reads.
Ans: {"value": 52, "unit": "°C"}
